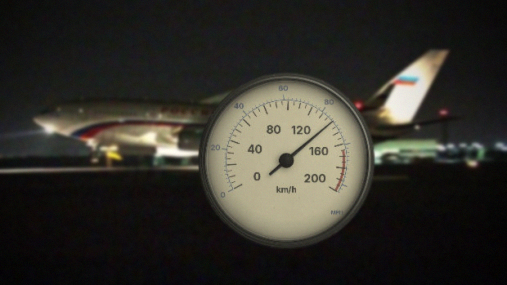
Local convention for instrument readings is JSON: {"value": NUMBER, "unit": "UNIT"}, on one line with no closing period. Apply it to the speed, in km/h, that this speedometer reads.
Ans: {"value": 140, "unit": "km/h"}
